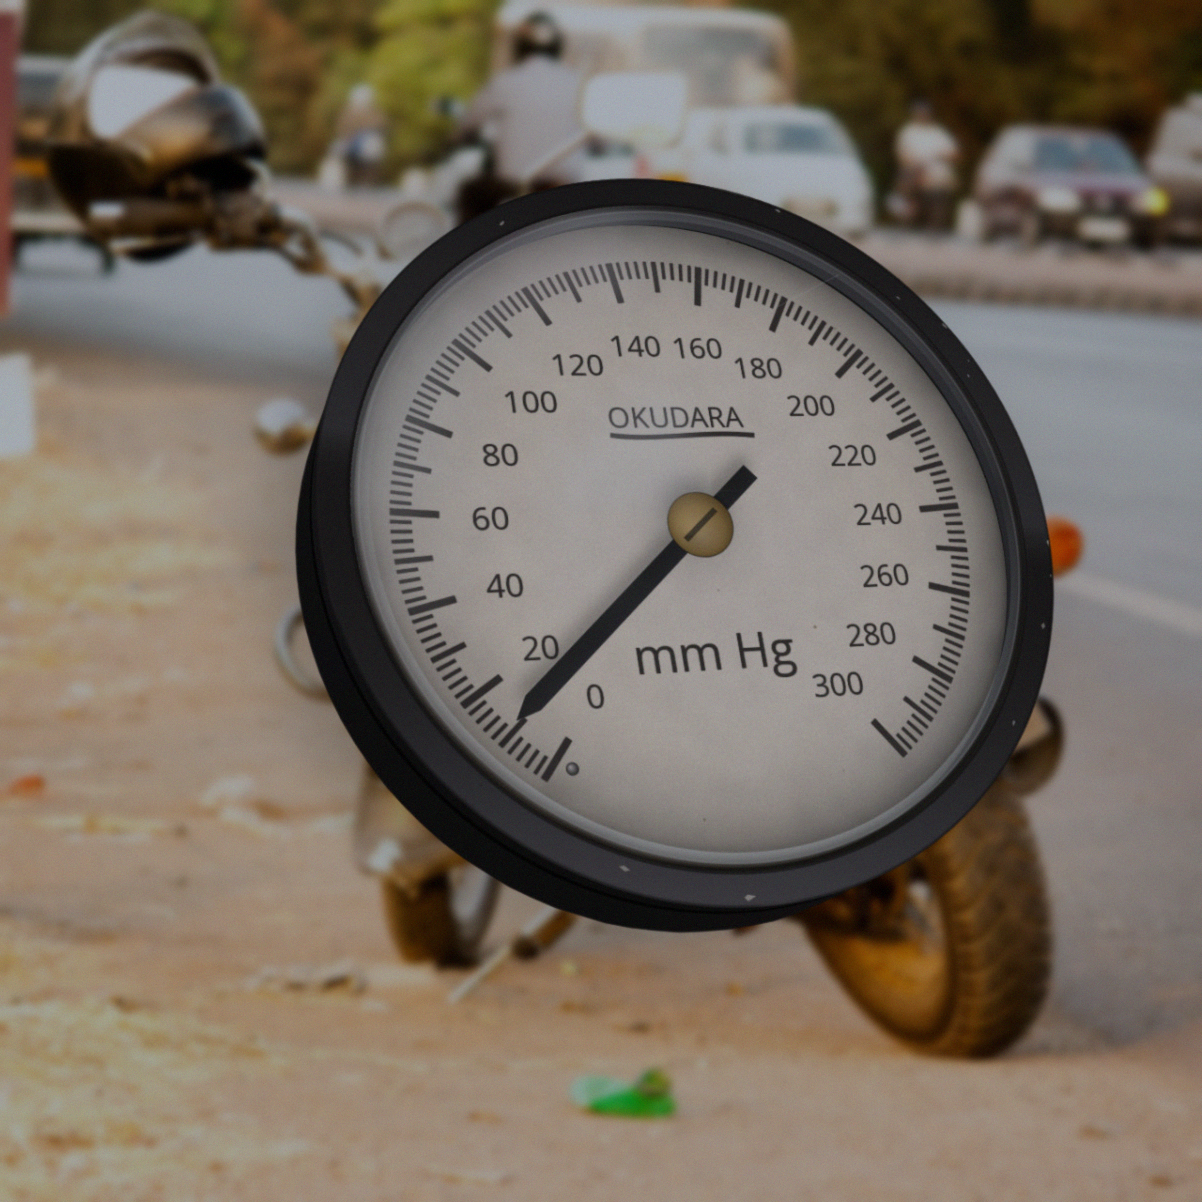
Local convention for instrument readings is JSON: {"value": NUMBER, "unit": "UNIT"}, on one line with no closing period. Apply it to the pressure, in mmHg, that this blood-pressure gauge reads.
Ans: {"value": 11, "unit": "mmHg"}
